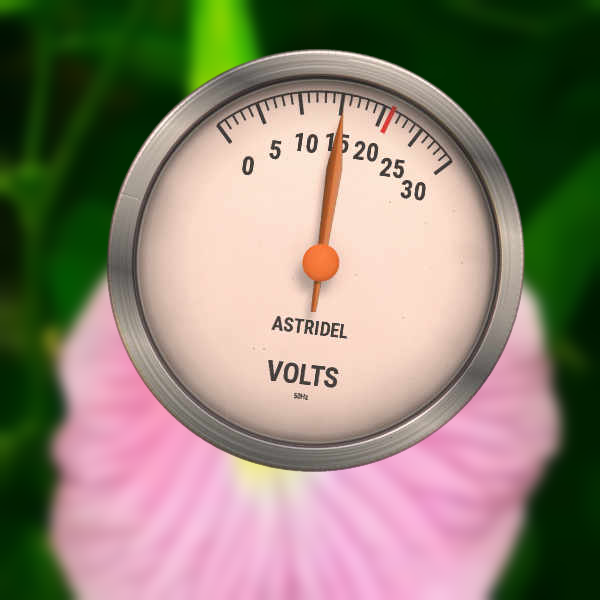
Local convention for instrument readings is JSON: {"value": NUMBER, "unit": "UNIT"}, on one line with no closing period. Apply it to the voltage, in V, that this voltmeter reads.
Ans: {"value": 15, "unit": "V"}
